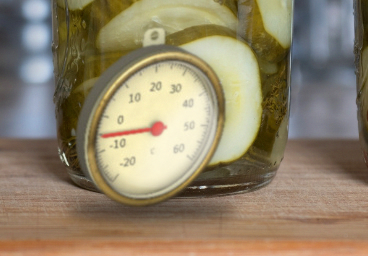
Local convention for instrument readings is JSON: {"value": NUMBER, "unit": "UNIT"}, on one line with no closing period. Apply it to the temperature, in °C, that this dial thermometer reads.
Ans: {"value": -5, "unit": "°C"}
